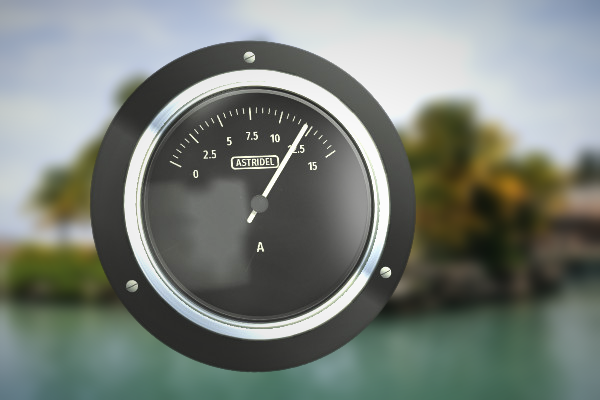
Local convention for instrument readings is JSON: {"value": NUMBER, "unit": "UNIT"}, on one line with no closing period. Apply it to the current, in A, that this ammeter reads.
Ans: {"value": 12, "unit": "A"}
